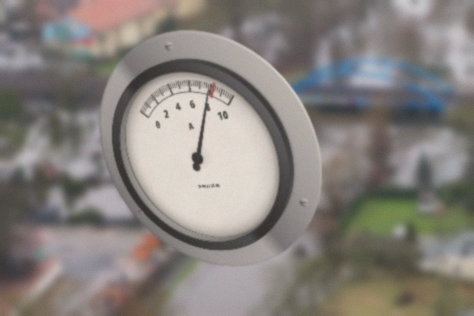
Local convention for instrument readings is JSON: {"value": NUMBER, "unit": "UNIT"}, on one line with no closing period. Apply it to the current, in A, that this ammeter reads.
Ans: {"value": 8, "unit": "A"}
